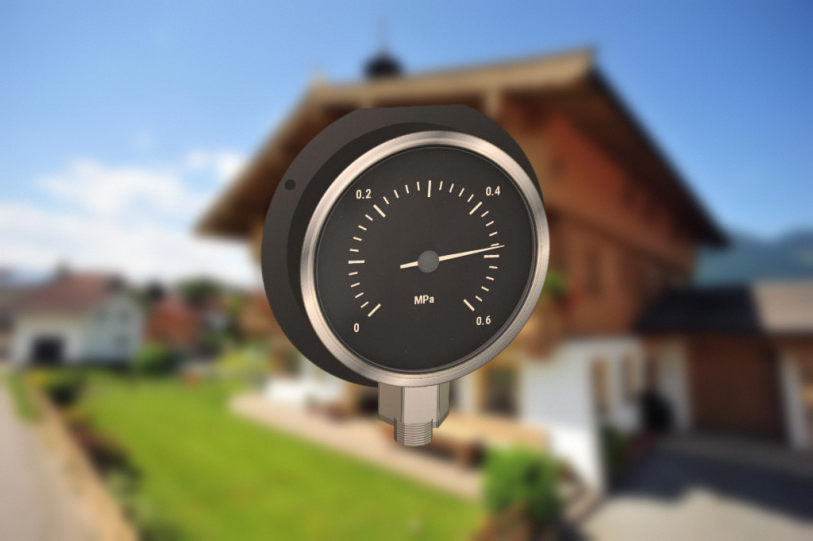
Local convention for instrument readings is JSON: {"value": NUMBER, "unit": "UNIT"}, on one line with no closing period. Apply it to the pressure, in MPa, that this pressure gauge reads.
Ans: {"value": 0.48, "unit": "MPa"}
